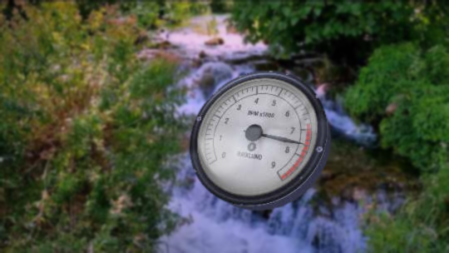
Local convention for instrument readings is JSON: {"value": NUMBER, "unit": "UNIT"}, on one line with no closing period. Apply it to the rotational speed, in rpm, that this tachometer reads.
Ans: {"value": 7600, "unit": "rpm"}
